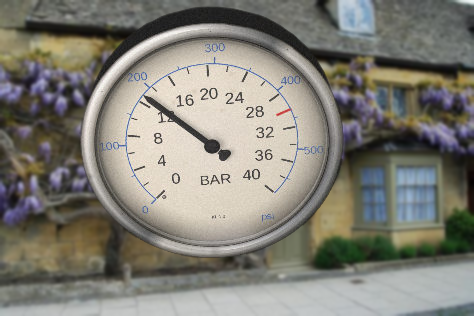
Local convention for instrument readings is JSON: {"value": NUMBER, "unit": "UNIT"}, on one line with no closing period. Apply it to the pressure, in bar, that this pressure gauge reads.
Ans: {"value": 13, "unit": "bar"}
